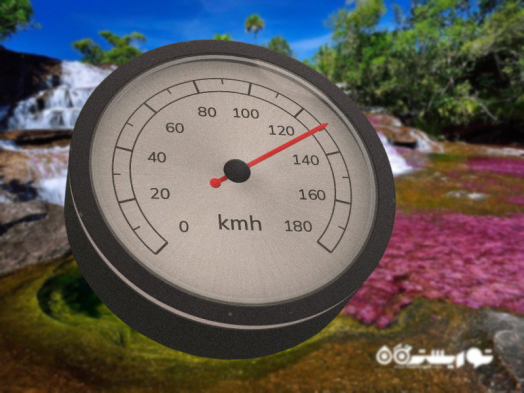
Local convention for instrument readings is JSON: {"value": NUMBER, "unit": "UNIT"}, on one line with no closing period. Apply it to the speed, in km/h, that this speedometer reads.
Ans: {"value": 130, "unit": "km/h"}
